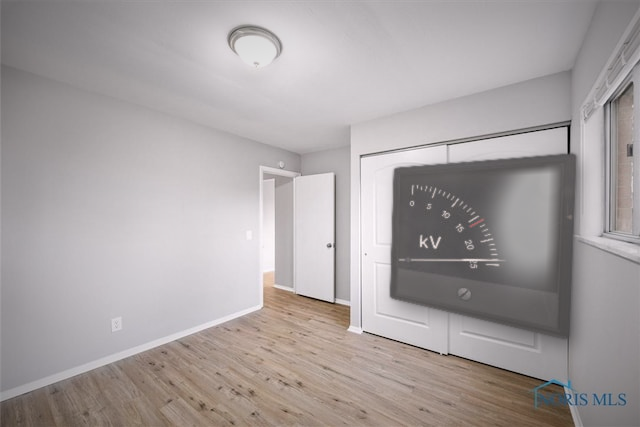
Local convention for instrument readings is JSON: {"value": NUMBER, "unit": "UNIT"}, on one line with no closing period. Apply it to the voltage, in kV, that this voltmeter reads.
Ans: {"value": 24, "unit": "kV"}
